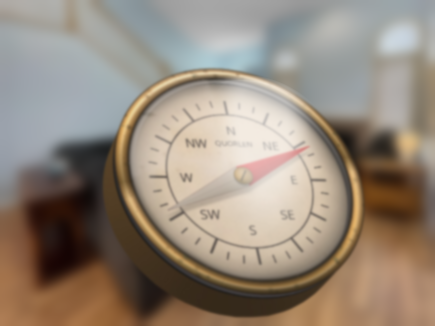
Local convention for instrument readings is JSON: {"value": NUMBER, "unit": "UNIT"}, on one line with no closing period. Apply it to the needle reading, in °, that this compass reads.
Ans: {"value": 65, "unit": "°"}
